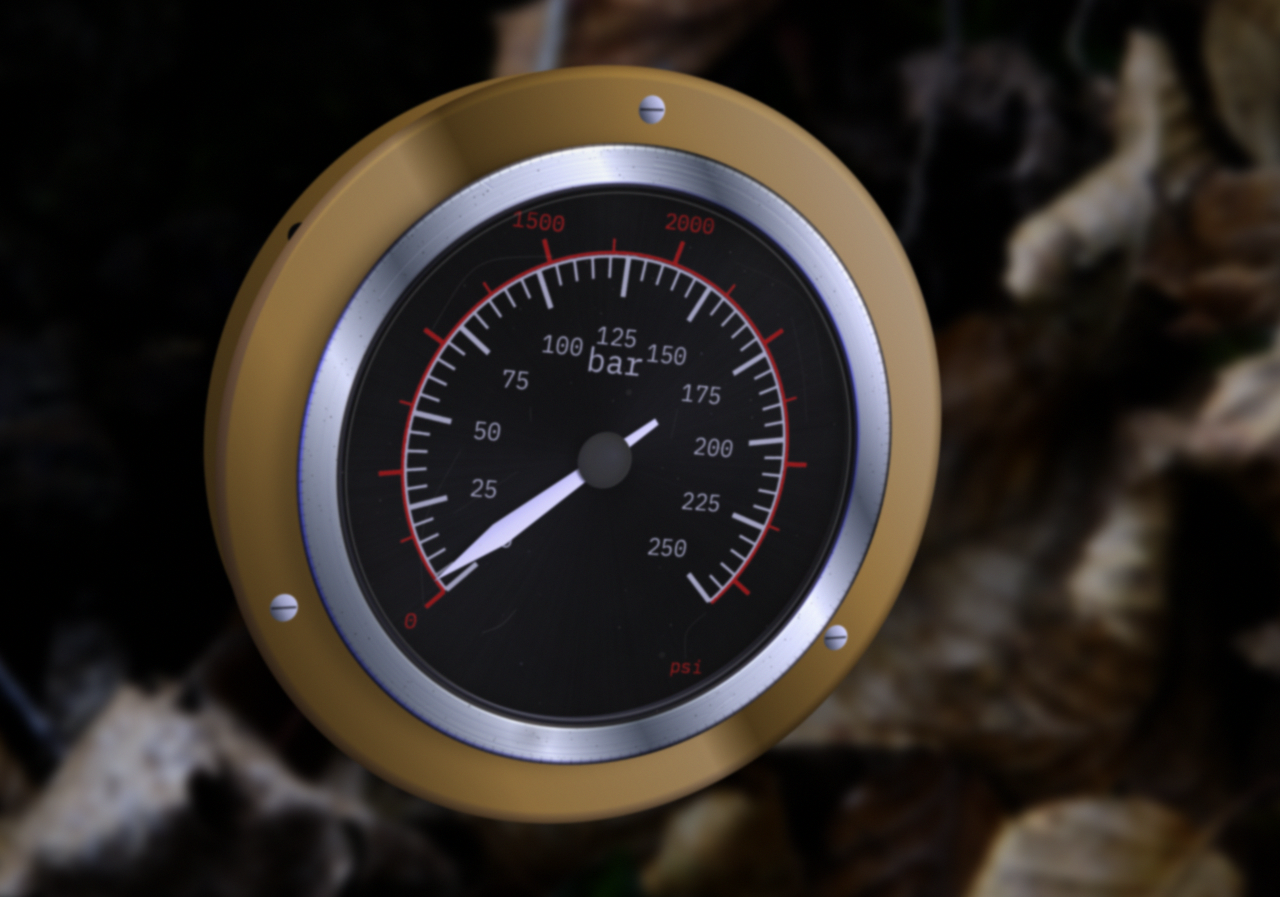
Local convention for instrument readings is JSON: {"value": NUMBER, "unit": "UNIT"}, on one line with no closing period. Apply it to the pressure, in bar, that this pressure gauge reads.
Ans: {"value": 5, "unit": "bar"}
